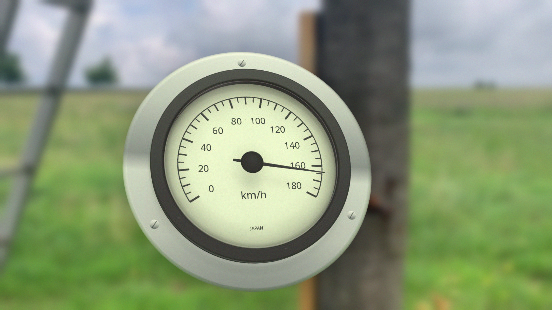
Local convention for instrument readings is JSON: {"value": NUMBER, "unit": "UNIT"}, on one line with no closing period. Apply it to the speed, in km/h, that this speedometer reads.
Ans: {"value": 165, "unit": "km/h"}
